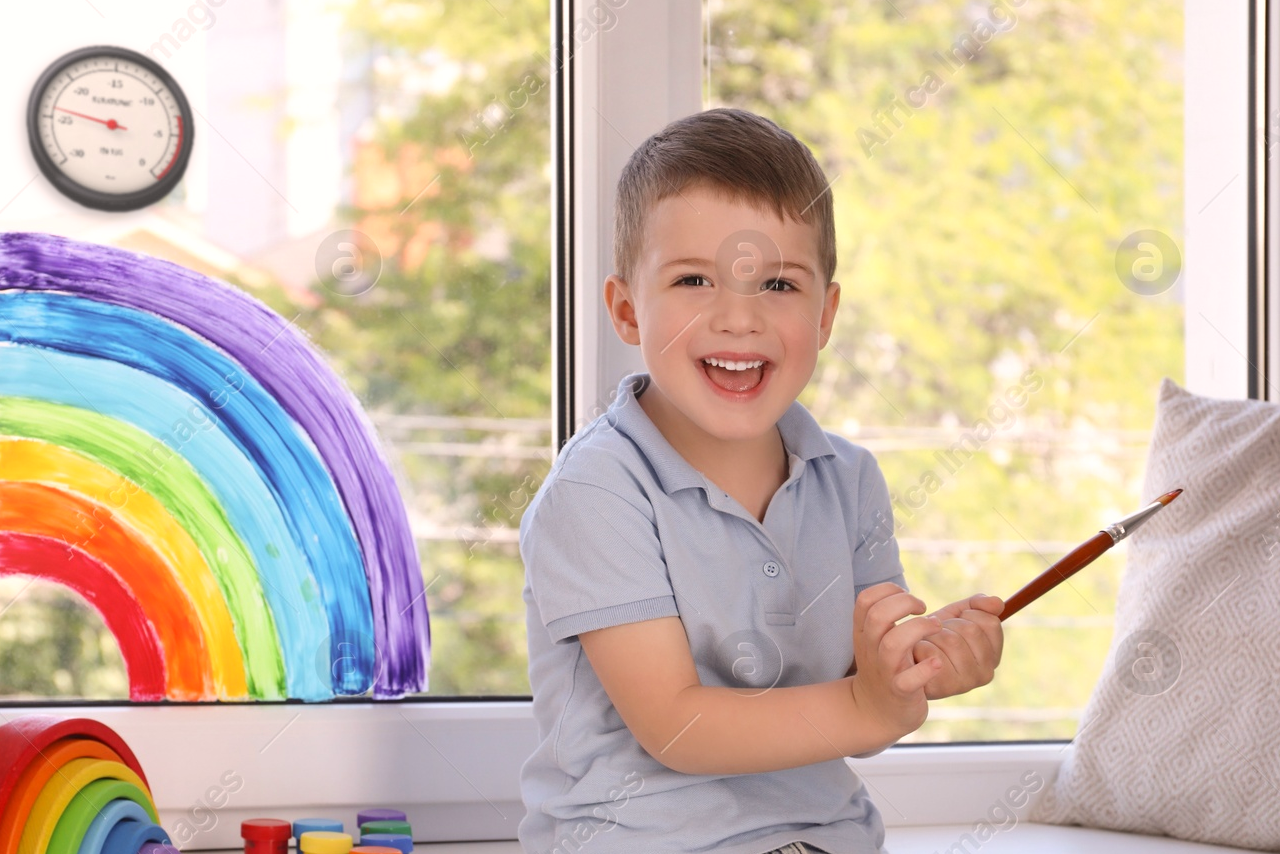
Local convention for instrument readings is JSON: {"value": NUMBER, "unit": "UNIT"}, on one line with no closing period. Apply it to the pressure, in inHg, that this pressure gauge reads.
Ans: {"value": -24, "unit": "inHg"}
